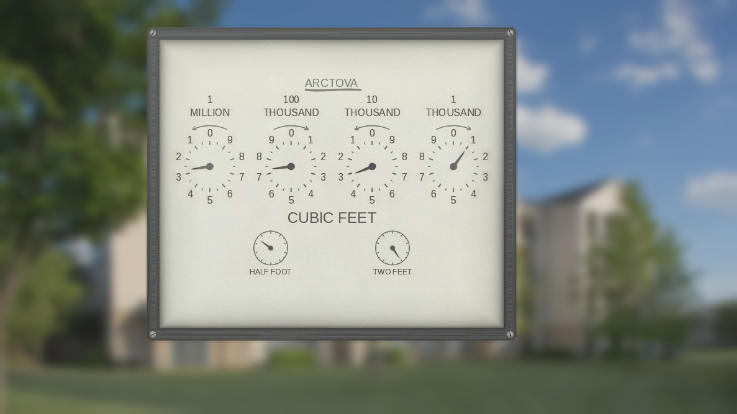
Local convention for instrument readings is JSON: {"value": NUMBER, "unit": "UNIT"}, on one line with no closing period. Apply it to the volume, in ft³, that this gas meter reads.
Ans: {"value": 273100, "unit": "ft³"}
